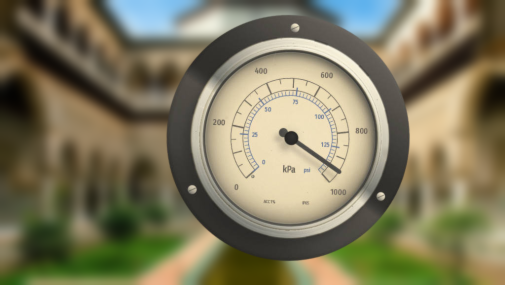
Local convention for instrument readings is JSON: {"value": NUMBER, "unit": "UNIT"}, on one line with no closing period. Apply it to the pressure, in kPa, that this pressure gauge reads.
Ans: {"value": 950, "unit": "kPa"}
